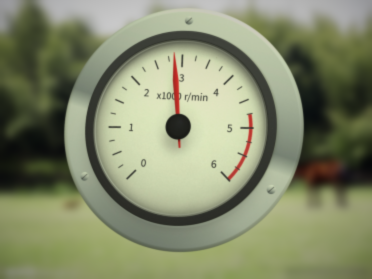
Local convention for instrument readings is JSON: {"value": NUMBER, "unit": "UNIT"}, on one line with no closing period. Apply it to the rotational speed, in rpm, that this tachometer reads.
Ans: {"value": 2875, "unit": "rpm"}
